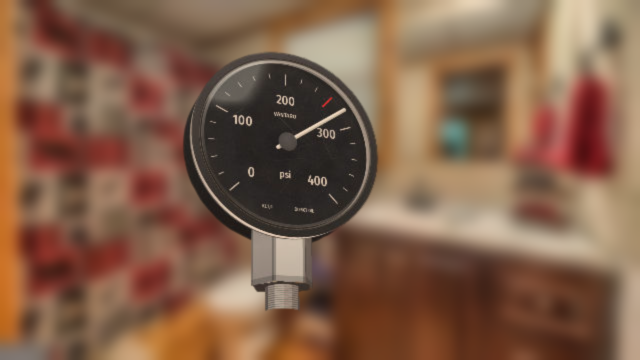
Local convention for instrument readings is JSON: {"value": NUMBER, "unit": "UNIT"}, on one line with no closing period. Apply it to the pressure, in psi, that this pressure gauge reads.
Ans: {"value": 280, "unit": "psi"}
